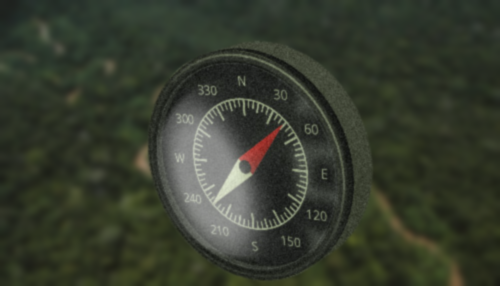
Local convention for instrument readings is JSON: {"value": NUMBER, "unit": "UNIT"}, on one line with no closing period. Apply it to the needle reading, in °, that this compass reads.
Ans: {"value": 45, "unit": "°"}
